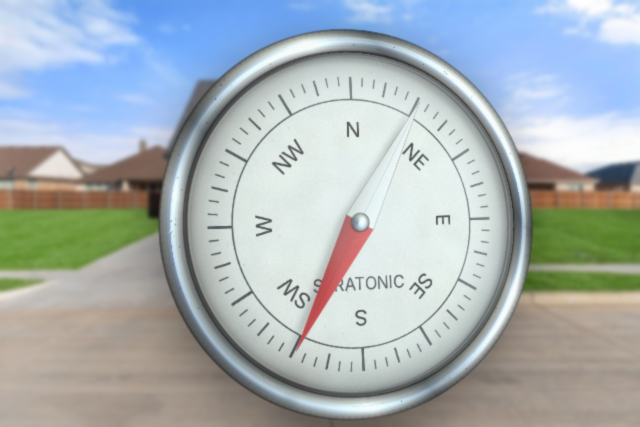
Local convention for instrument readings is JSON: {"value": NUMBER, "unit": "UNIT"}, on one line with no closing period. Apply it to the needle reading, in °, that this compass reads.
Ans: {"value": 210, "unit": "°"}
